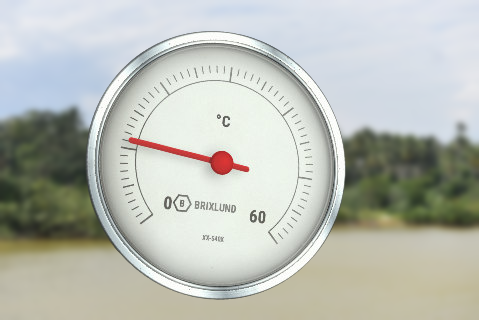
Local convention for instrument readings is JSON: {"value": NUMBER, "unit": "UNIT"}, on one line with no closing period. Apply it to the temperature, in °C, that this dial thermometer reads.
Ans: {"value": 11, "unit": "°C"}
